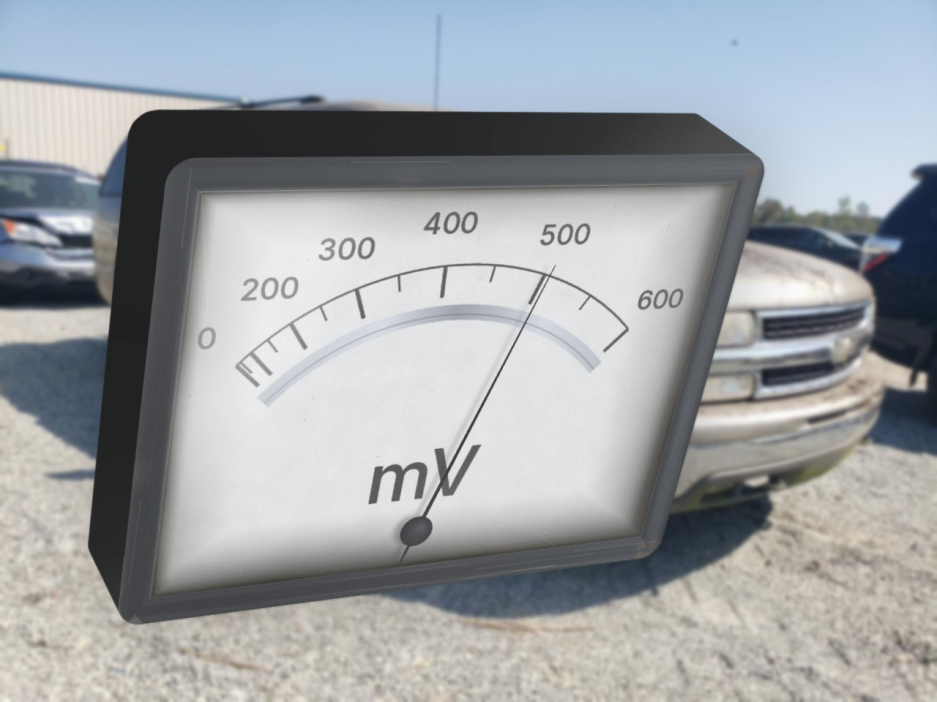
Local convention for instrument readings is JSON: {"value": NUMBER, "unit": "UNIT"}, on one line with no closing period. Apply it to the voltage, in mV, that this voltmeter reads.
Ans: {"value": 500, "unit": "mV"}
